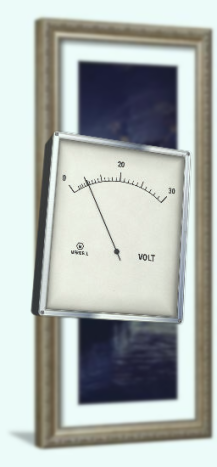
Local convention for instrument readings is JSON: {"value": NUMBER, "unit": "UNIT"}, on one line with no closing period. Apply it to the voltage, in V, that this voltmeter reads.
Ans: {"value": 10, "unit": "V"}
